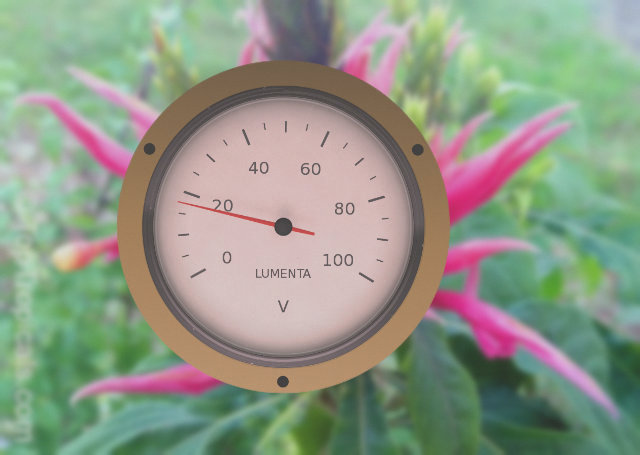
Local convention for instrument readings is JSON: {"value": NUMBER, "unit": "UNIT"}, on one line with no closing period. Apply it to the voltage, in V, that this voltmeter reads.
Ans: {"value": 17.5, "unit": "V"}
